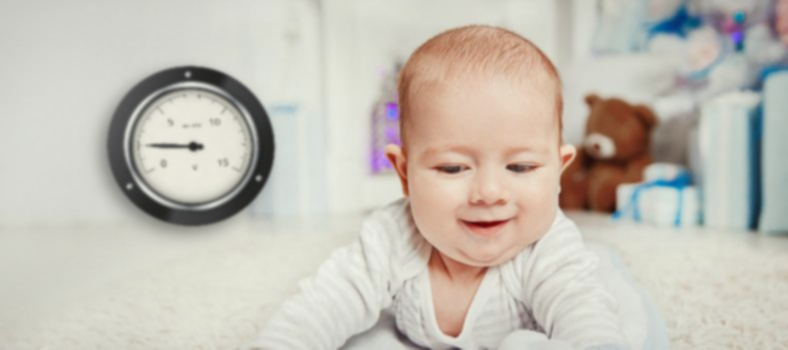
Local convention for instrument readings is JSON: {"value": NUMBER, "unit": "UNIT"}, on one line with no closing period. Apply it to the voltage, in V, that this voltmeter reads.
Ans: {"value": 2, "unit": "V"}
